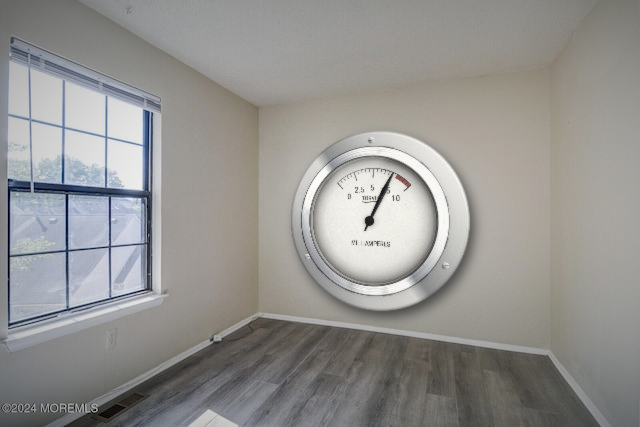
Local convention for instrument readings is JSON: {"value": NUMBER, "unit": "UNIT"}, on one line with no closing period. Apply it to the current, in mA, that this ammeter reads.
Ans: {"value": 7.5, "unit": "mA"}
